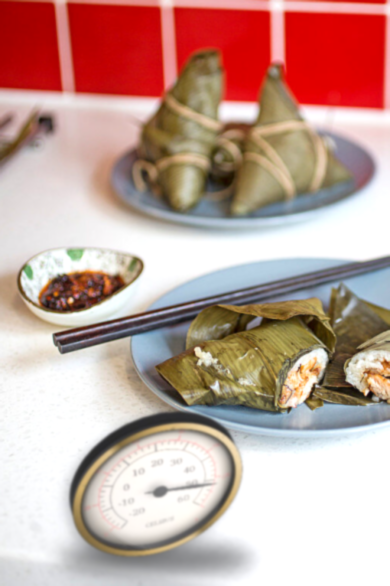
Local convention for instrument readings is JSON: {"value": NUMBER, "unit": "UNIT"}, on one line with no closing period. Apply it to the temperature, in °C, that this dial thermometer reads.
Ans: {"value": 50, "unit": "°C"}
